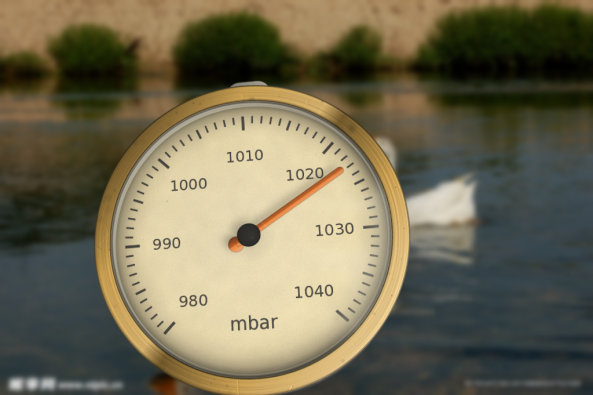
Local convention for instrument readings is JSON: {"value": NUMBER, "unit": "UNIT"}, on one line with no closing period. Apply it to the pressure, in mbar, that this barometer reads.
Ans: {"value": 1023, "unit": "mbar"}
